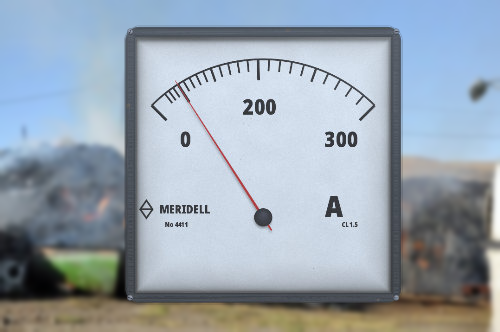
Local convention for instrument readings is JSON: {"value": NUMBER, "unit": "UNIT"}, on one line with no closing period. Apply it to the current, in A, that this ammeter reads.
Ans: {"value": 100, "unit": "A"}
